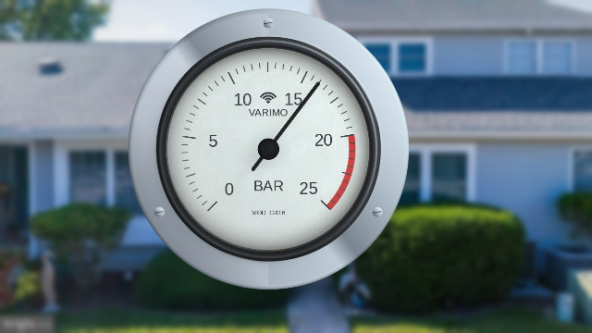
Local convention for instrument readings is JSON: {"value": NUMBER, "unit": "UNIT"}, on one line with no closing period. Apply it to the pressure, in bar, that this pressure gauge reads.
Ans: {"value": 16, "unit": "bar"}
